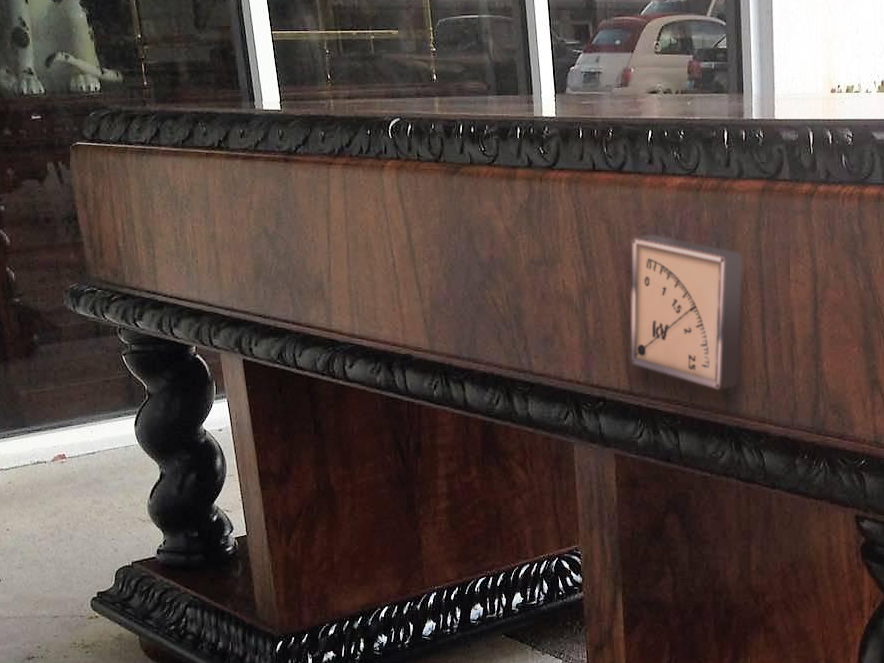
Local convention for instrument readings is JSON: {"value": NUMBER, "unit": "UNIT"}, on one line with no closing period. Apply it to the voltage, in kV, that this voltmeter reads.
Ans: {"value": 1.75, "unit": "kV"}
